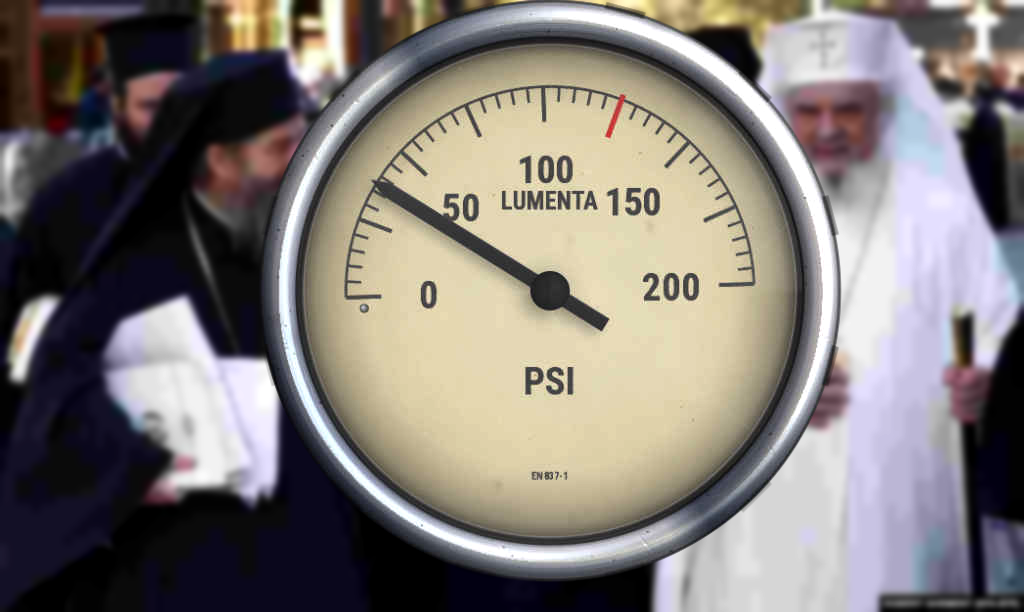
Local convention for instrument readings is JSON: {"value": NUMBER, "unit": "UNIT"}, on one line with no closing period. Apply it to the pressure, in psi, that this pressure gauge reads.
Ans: {"value": 37.5, "unit": "psi"}
